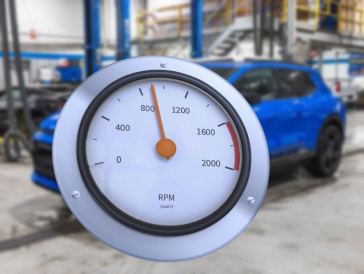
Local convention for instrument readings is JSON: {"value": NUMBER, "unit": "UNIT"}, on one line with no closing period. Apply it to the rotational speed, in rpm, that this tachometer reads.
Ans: {"value": 900, "unit": "rpm"}
